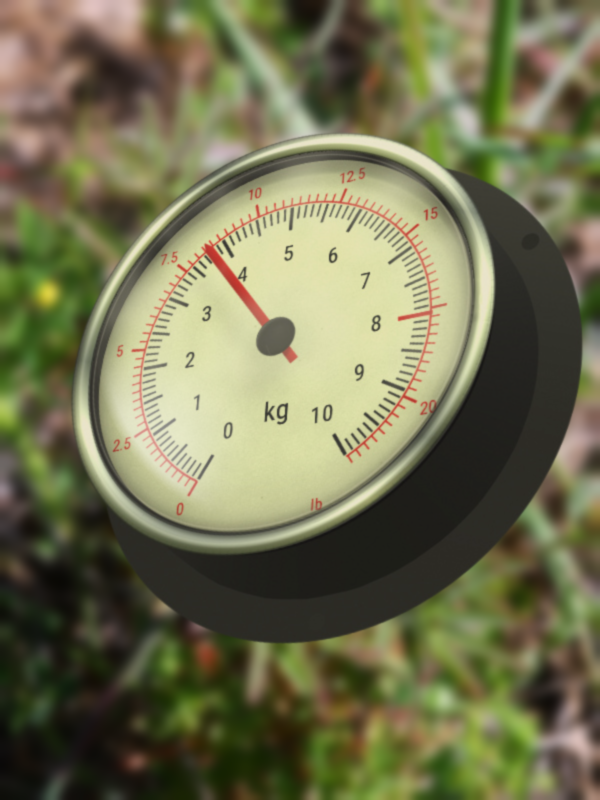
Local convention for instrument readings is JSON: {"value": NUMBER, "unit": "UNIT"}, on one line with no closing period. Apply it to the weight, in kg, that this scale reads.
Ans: {"value": 3.8, "unit": "kg"}
